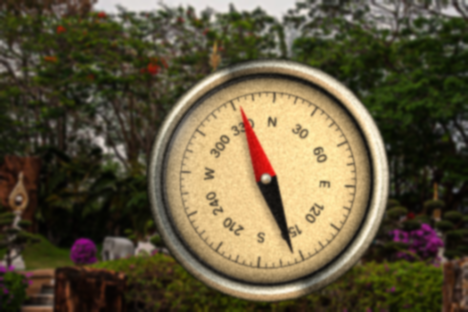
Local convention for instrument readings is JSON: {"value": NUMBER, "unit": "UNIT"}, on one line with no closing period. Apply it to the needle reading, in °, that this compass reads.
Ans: {"value": 335, "unit": "°"}
